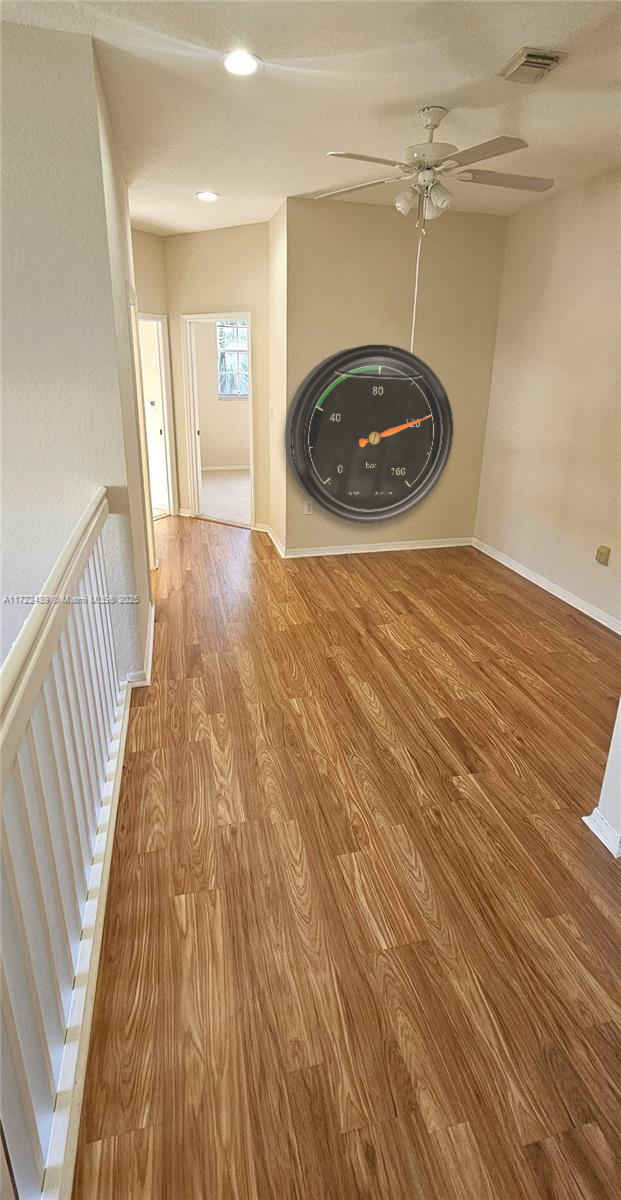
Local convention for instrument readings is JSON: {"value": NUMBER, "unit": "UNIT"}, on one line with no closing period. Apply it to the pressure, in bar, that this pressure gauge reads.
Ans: {"value": 120, "unit": "bar"}
